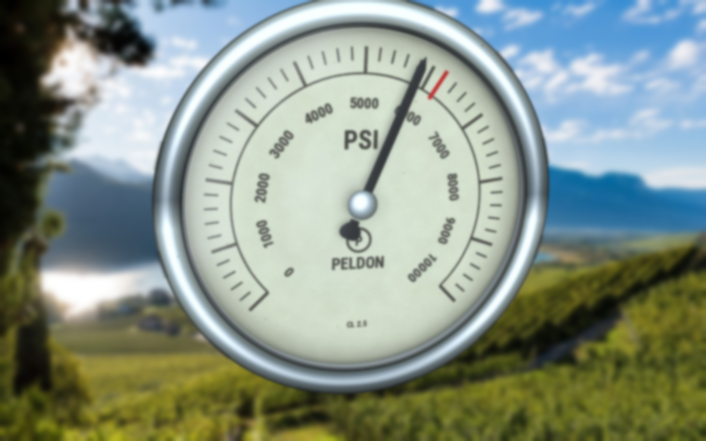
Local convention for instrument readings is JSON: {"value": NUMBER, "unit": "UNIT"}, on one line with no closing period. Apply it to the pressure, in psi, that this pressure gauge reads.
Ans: {"value": 5800, "unit": "psi"}
